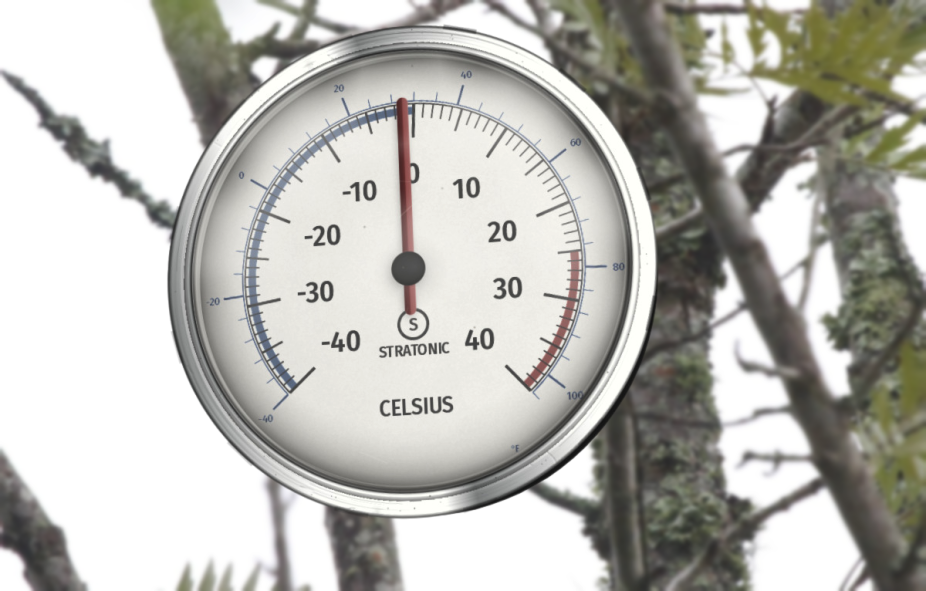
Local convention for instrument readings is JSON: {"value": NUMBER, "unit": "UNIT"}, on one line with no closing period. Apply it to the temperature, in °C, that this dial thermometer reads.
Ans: {"value": -1, "unit": "°C"}
